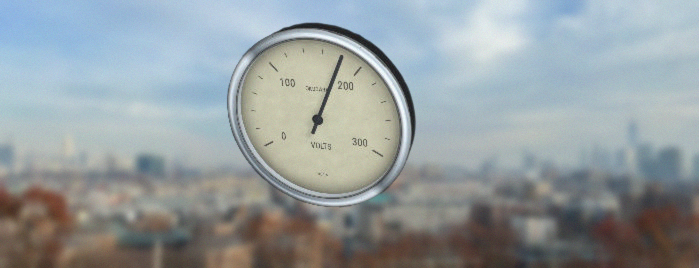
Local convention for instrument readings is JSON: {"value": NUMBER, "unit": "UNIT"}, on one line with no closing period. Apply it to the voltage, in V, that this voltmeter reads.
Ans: {"value": 180, "unit": "V"}
